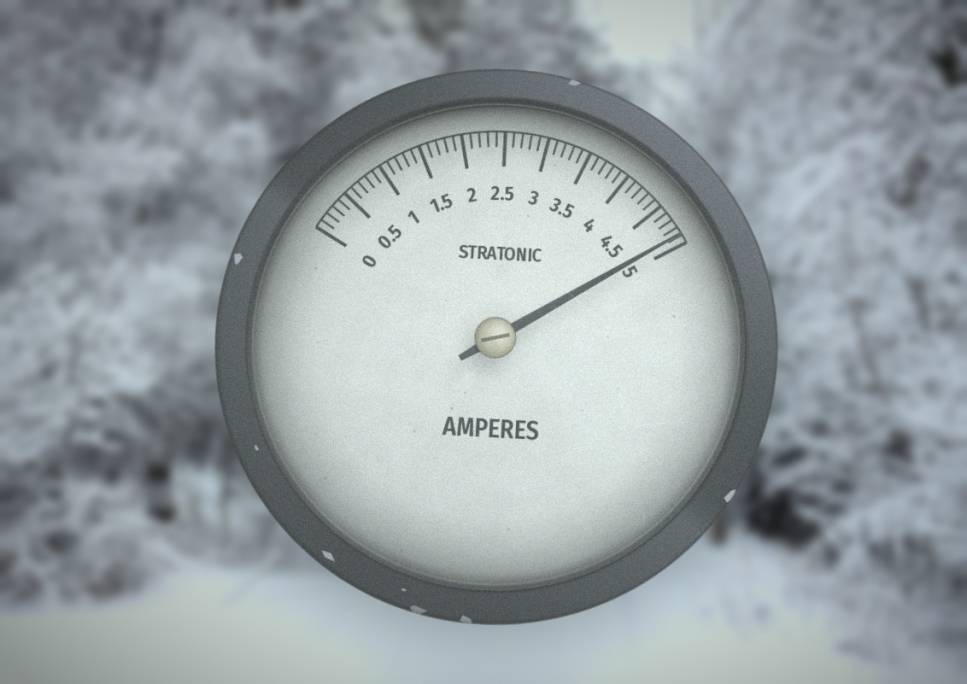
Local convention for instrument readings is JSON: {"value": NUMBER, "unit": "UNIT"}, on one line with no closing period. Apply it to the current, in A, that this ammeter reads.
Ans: {"value": 4.9, "unit": "A"}
